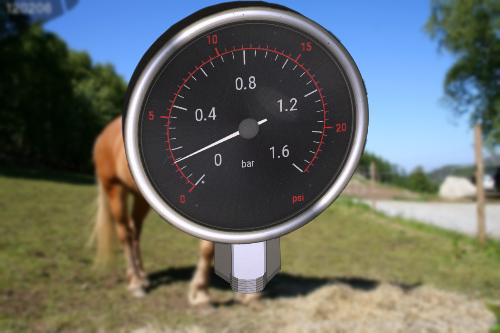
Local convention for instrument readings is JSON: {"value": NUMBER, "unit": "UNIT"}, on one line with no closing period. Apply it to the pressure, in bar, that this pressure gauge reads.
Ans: {"value": 0.15, "unit": "bar"}
